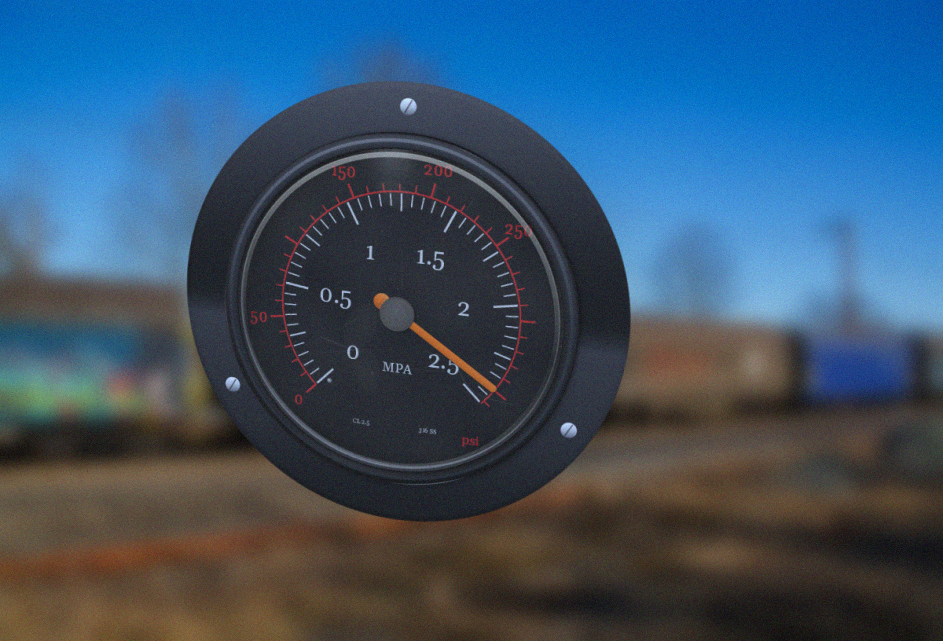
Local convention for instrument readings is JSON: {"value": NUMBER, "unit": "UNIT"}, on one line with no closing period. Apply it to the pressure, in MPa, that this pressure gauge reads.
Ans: {"value": 2.4, "unit": "MPa"}
